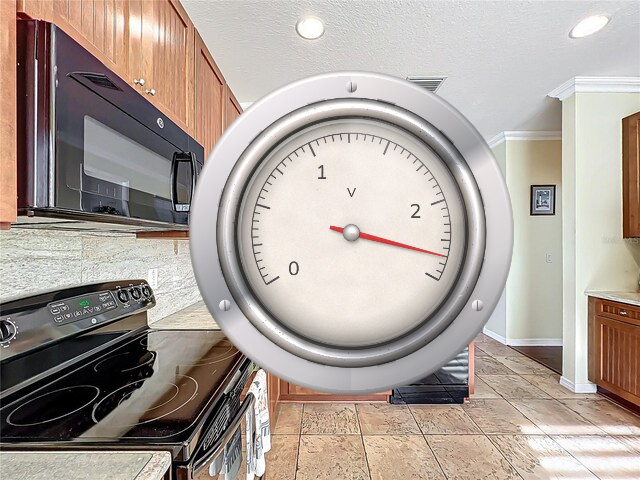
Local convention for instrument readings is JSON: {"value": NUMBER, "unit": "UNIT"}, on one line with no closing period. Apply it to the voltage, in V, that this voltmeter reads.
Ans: {"value": 2.35, "unit": "V"}
